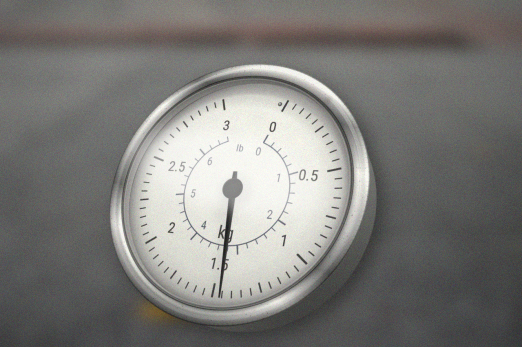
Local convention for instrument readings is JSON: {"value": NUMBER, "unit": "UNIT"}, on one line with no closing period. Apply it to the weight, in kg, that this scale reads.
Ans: {"value": 1.45, "unit": "kg"}
